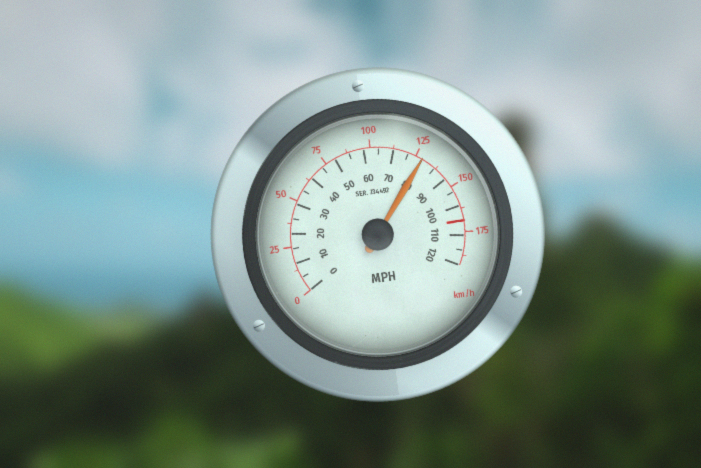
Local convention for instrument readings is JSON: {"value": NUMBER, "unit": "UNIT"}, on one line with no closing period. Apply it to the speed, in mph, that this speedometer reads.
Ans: {"value": 80, "unit": "mph"}
